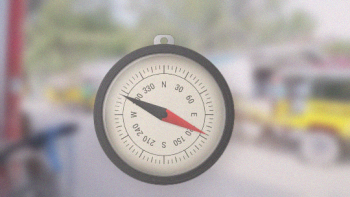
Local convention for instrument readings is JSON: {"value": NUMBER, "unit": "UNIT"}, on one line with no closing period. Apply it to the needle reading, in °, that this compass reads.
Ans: {"value": 115, "unit": "°"}
